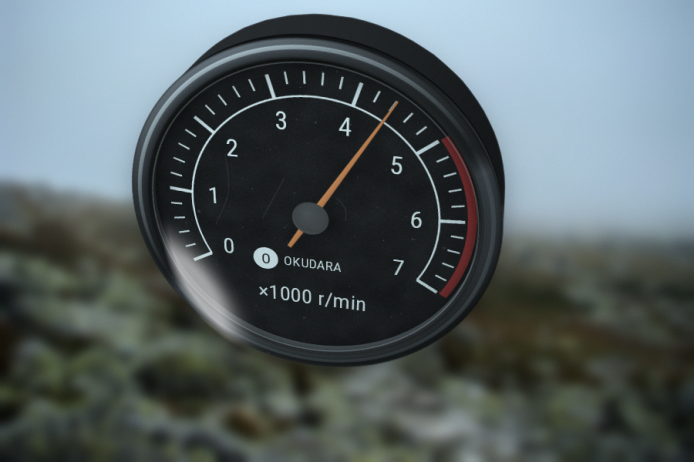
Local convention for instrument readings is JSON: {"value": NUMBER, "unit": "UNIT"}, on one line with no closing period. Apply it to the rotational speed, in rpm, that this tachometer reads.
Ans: {"value": 4400, "unit": "rpm"}
